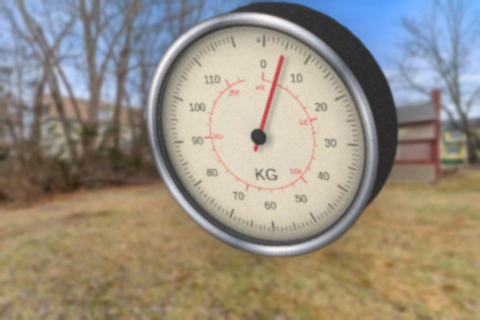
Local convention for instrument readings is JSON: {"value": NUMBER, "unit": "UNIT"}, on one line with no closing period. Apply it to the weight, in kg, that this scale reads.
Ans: {"value": 5, "unit": "kg"}
